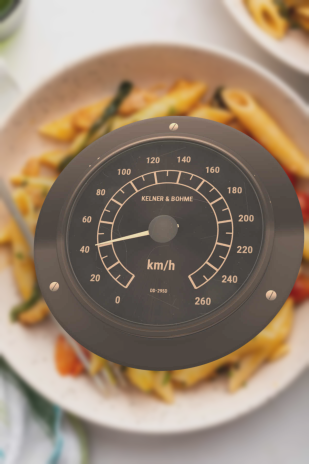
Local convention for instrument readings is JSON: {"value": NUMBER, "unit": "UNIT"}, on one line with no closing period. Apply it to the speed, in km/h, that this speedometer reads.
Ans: {"value": 40, "unit": "km/h"}
